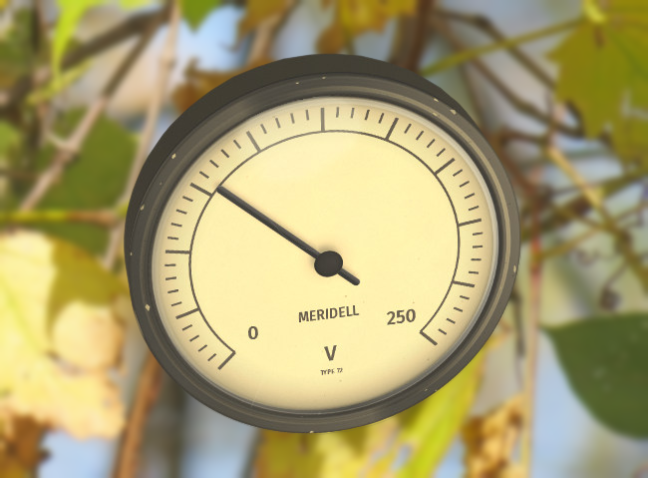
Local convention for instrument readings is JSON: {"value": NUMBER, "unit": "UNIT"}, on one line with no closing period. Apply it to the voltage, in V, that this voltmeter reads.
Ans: {"value": 80, "unit": "V"}
